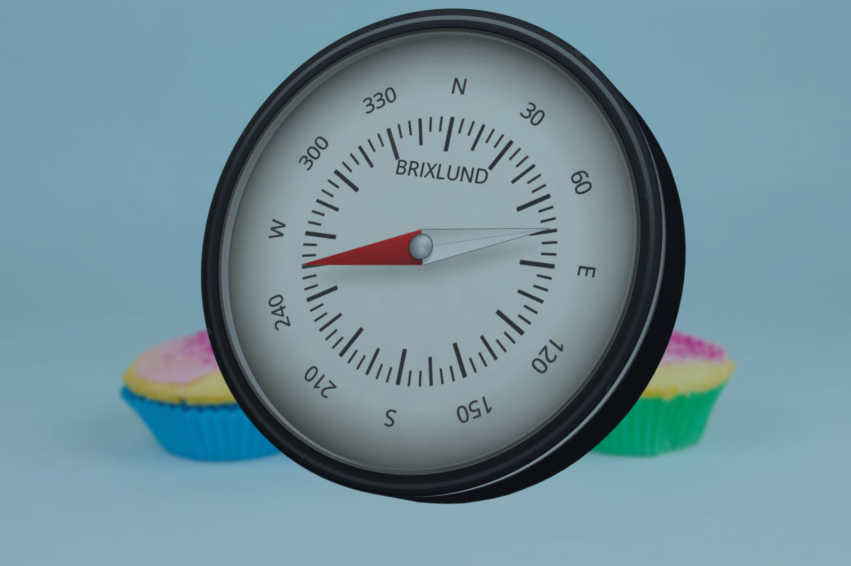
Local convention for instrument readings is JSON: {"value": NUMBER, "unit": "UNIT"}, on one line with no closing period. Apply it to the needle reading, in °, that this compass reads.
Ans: {"value": 255, "unit": "°"}
